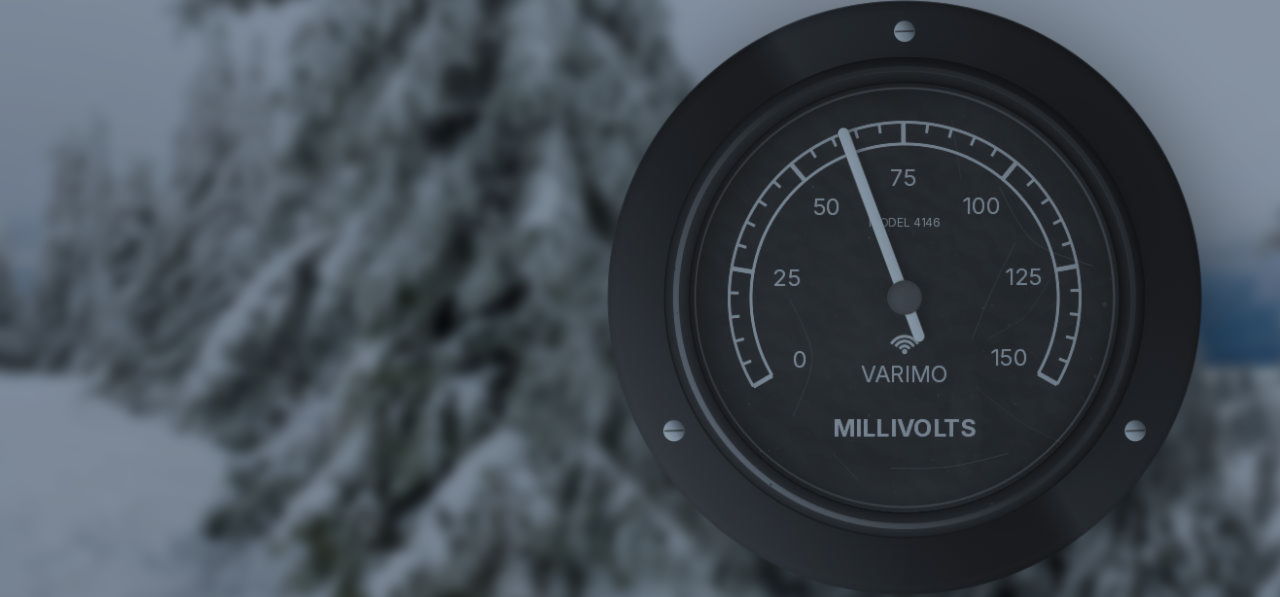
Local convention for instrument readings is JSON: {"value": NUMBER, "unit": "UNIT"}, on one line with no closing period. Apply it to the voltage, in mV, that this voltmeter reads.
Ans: {"value": 62.5, "unit": "mV"}
